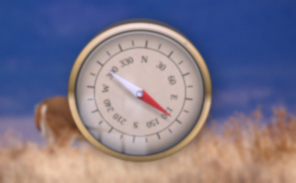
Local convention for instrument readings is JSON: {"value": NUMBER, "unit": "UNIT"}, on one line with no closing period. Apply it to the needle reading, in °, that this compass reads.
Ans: {"value": 120, "unit": "°"}
